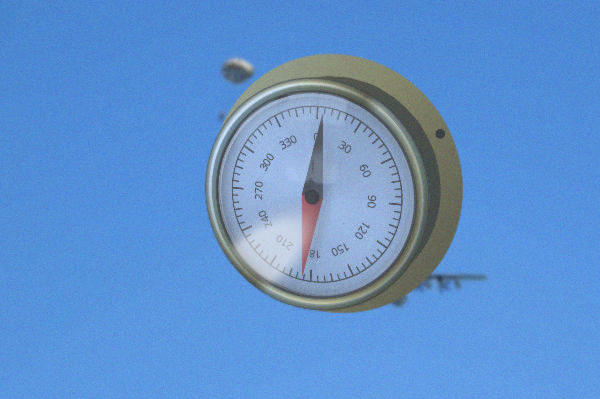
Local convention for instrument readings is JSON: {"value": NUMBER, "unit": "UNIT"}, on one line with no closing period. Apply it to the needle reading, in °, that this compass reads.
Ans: {"value": 185, "unit": "°"}
